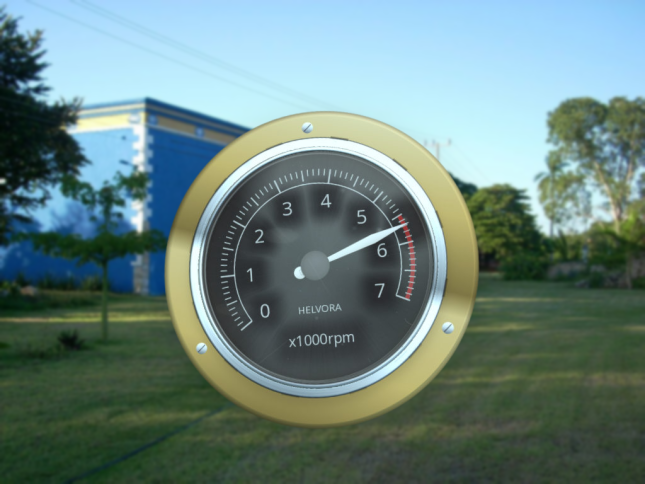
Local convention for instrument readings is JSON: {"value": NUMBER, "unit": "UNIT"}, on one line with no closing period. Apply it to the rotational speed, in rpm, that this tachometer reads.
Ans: {"value": 5700, "unit": "rpm"}
